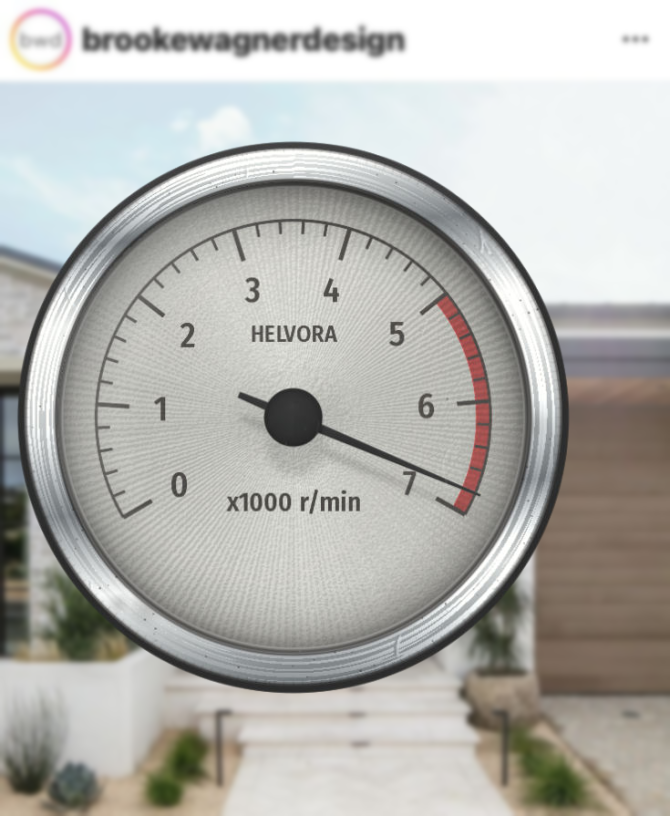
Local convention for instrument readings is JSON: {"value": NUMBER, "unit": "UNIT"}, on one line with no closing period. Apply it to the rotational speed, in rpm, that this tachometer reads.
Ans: {"value": 6800, "unit": "rpm"}
